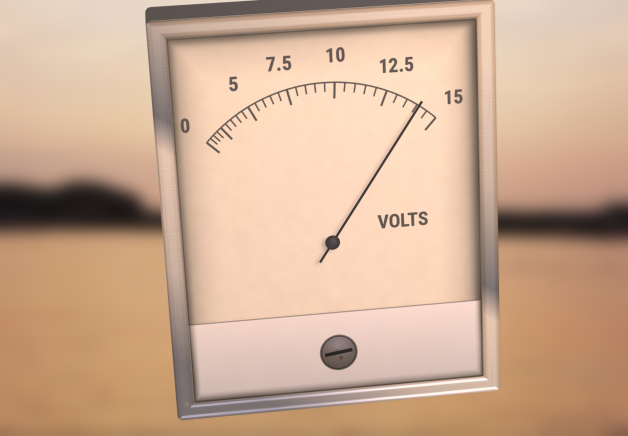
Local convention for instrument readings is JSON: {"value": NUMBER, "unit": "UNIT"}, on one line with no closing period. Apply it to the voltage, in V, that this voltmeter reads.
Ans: {"value": 14, "unit": "V"}
